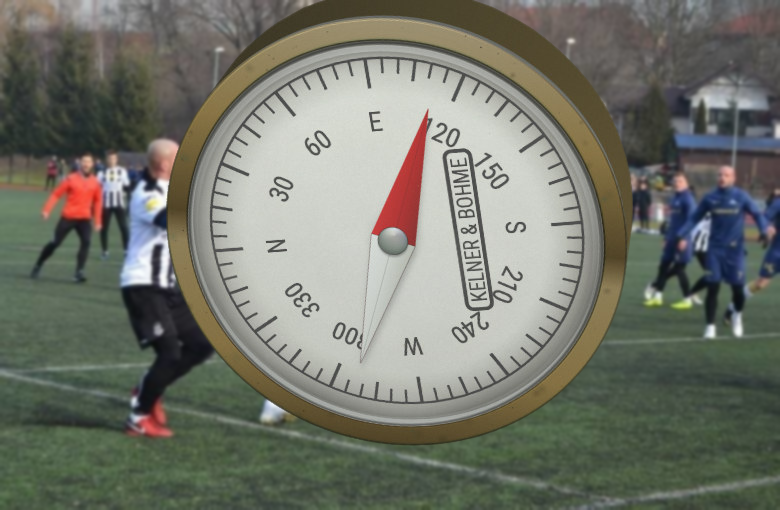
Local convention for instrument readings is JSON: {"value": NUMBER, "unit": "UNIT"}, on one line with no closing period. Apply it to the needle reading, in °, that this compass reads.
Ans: {"value": 112.5, "unit": "°"}
